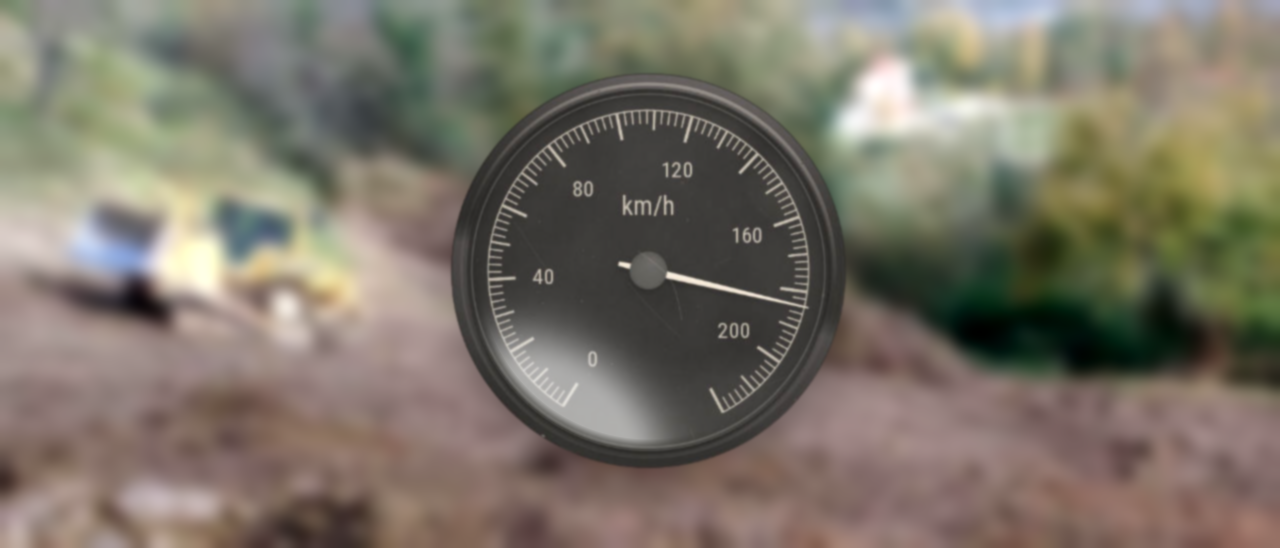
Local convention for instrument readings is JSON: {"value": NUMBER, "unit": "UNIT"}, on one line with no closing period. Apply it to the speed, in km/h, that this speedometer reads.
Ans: {"value": 184, "unit": "km/h"}
